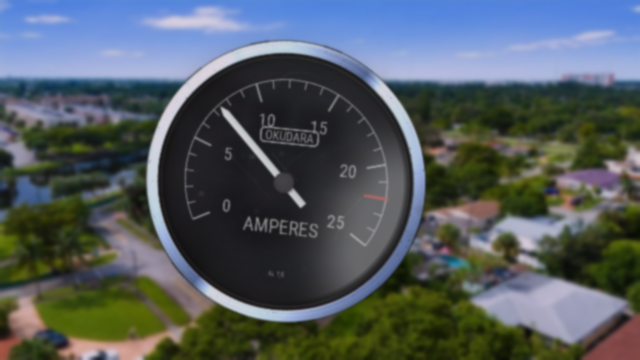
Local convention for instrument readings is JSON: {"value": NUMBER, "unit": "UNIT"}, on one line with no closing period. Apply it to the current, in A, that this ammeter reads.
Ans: {"value": 7.5, "unit": "A"}
